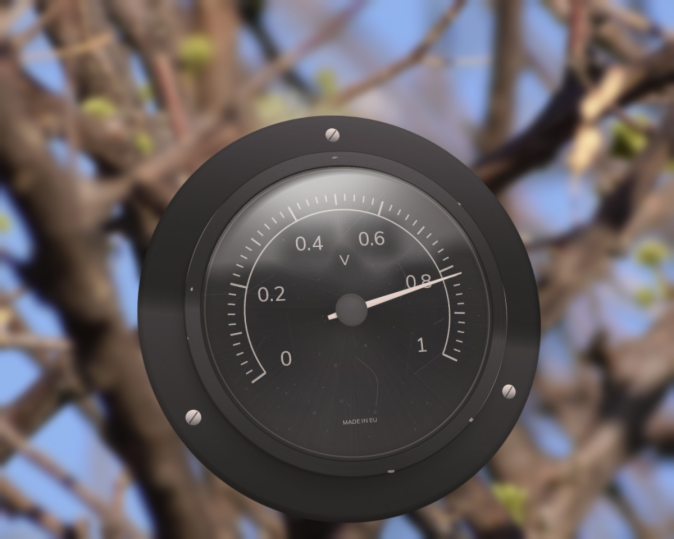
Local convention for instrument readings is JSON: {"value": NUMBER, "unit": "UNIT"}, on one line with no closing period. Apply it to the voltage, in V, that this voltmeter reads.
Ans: {"value": 0.82, "unit": "V"}
